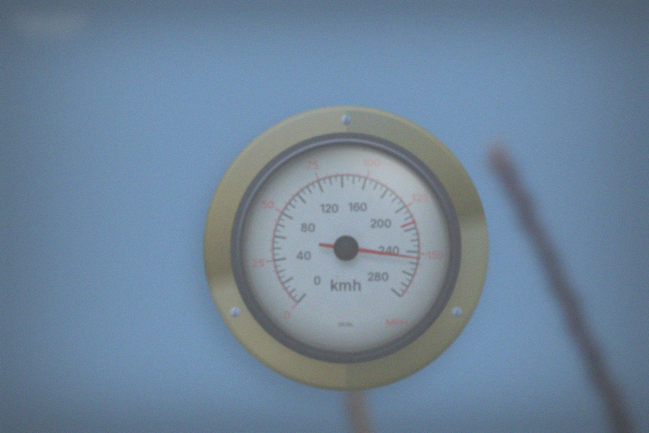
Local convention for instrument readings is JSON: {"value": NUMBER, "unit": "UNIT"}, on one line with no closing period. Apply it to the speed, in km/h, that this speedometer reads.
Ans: {"value": 245, "unit": "km/h"}
